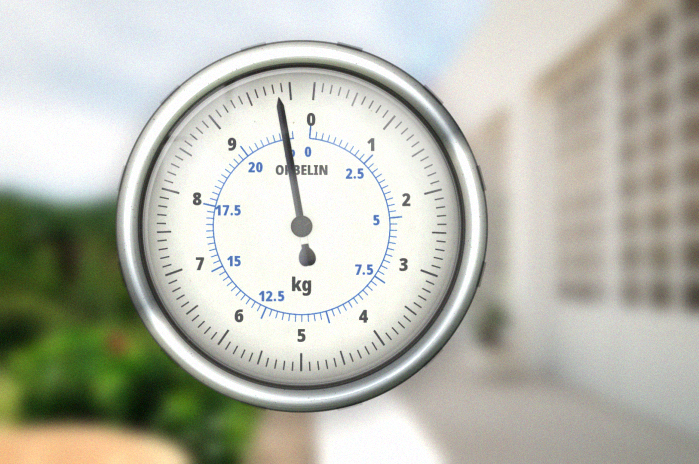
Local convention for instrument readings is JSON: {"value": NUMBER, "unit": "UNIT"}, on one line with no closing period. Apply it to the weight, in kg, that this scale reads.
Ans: {"value": 9.85, "unit": "kg"}
